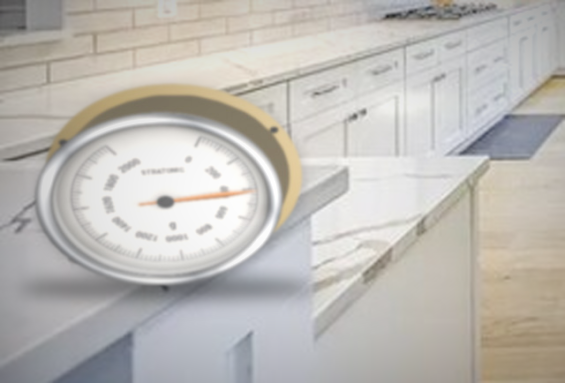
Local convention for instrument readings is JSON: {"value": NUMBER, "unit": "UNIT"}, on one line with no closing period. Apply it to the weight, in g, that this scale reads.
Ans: {"value": 400, "unit": "g"}
